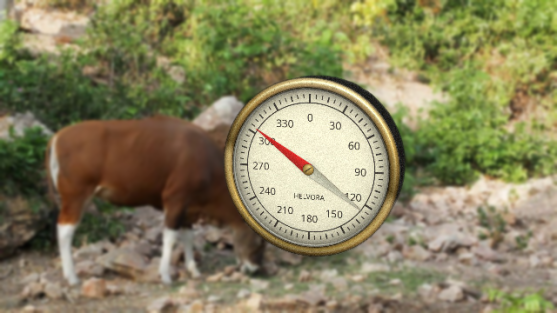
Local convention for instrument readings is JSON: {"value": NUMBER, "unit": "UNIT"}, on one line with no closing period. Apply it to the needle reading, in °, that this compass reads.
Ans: {"value": 305, "unit": "°"}
